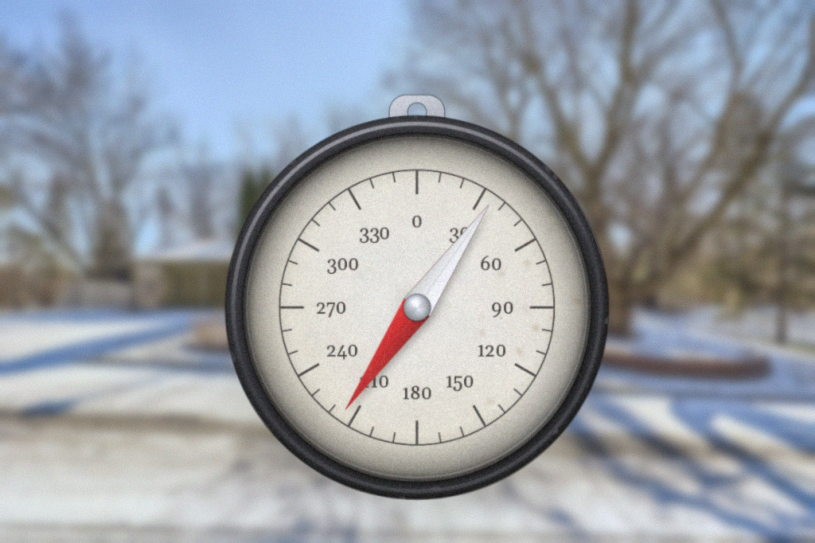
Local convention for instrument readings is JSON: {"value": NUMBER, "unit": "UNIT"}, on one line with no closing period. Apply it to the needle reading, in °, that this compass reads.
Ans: {"value": 215, "unit": "°"}
